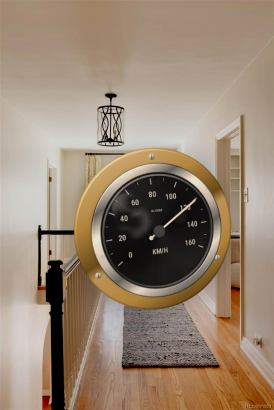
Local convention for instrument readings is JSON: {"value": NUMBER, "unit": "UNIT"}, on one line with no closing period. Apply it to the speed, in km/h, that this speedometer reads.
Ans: {"value": 120, "unit": "km/h"}
